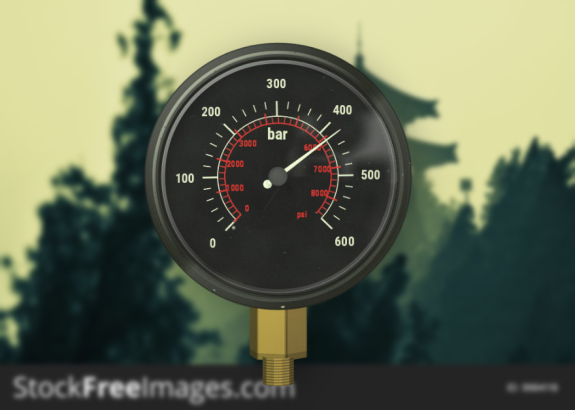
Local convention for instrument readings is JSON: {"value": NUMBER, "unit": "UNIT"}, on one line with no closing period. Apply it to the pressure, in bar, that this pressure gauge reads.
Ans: {"value": 420, "unit": "bar"}
